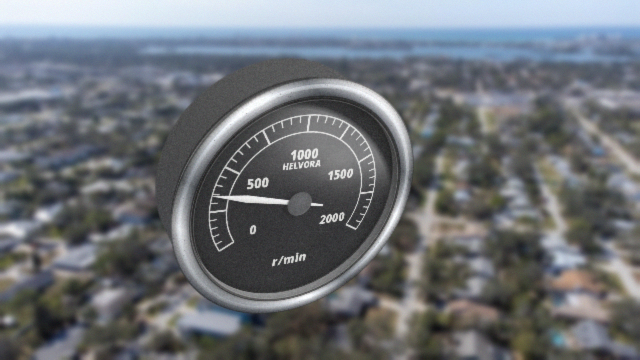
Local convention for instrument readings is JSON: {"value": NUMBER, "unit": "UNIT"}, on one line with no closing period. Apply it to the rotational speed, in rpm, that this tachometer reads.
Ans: {"value": 350, "unit": "rpm"}
